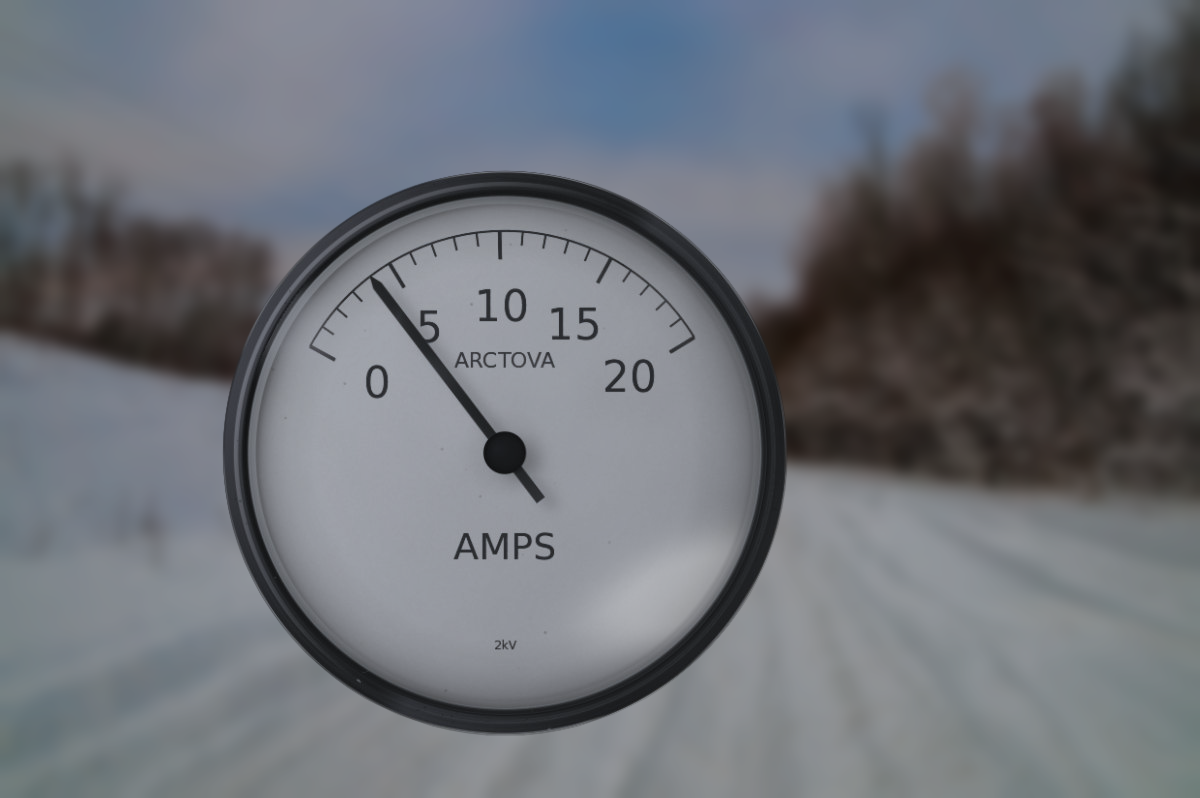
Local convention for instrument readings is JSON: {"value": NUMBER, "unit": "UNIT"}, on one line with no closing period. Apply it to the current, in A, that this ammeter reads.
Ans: {"value": 4, "unit": "A"}
